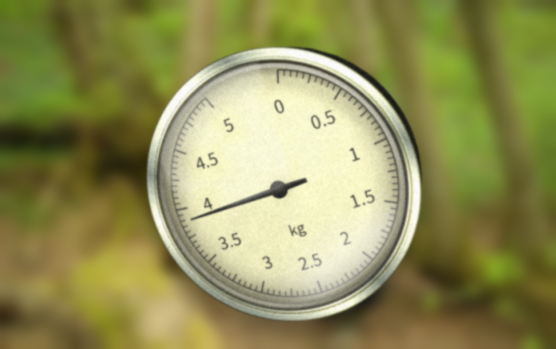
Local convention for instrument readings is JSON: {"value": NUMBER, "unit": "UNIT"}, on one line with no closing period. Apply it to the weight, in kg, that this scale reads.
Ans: {"value": 3.9, "unit": "kg"}
